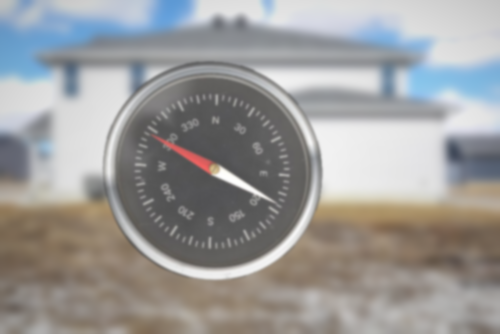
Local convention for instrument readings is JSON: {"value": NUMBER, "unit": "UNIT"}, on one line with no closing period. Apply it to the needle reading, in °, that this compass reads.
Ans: {"value": 295, "unit": "°"}
